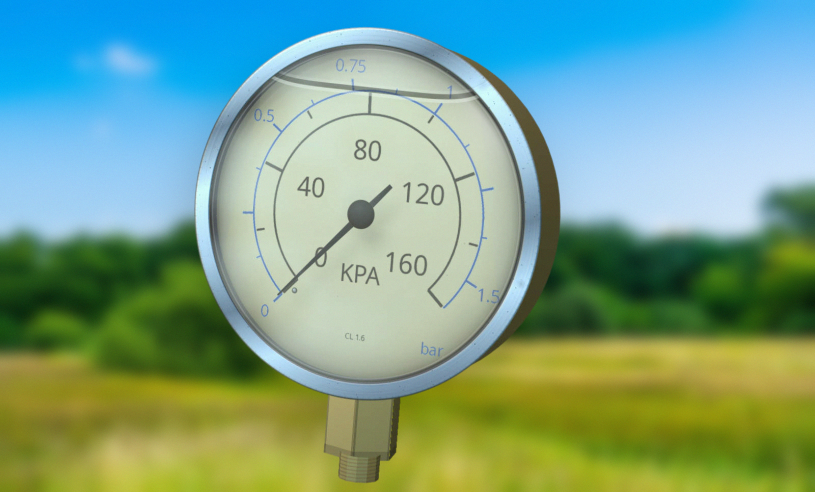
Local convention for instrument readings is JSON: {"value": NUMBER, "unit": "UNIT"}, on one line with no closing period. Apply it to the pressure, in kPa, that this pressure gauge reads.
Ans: {"value": 0, "unit": "kPa"}
